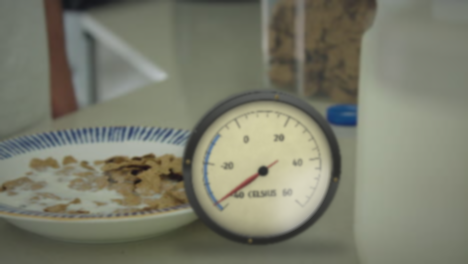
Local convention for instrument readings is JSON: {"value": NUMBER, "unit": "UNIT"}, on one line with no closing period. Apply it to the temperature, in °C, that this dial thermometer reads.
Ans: {"value": -36, "unit": "°C"}
